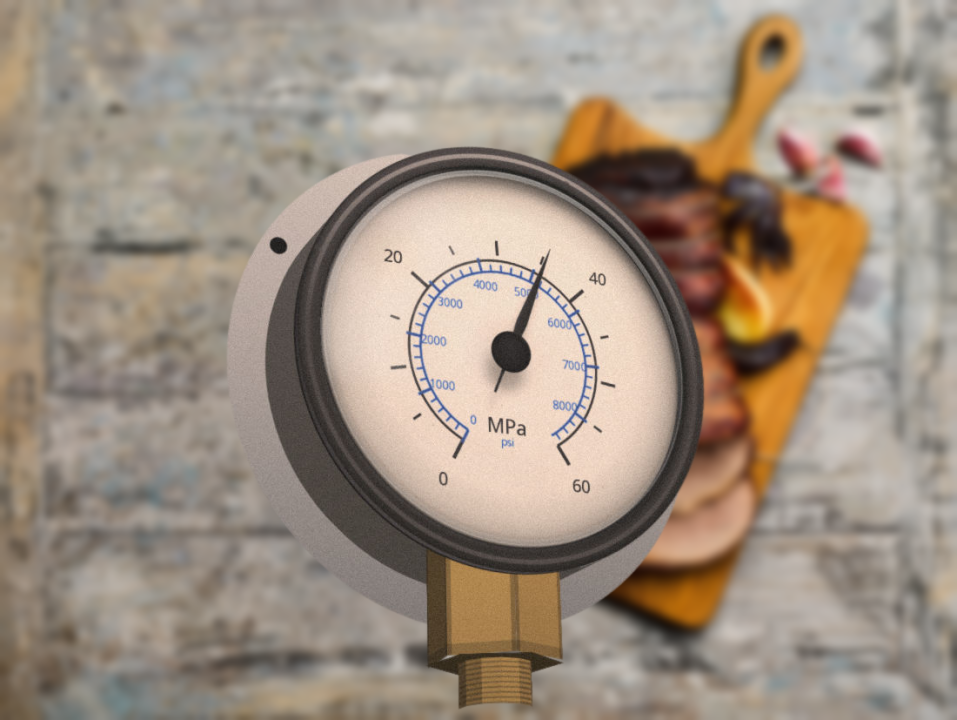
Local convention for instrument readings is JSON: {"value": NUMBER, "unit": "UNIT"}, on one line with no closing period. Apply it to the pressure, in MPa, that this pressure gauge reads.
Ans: {"value": 35, "unit": "MPa"}
